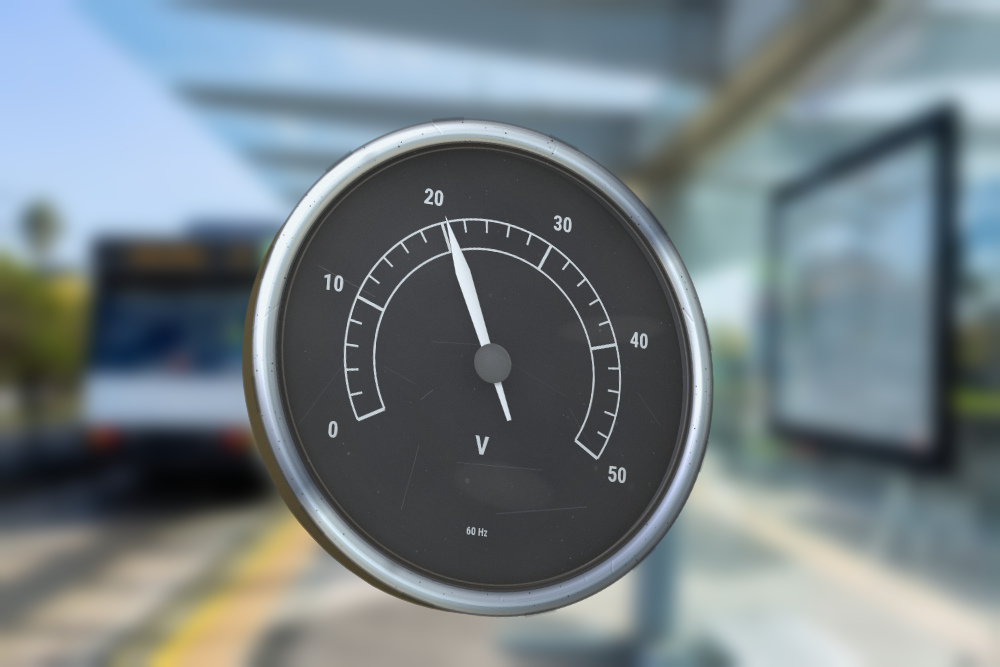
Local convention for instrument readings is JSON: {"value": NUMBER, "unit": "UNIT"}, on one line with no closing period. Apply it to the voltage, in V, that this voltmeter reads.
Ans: {"value": 20, "unit": "V"}
